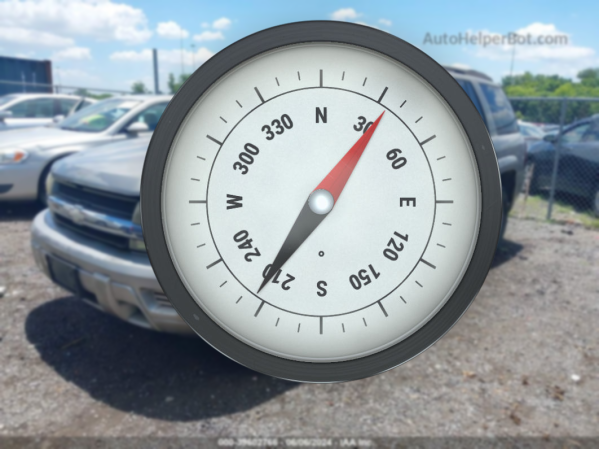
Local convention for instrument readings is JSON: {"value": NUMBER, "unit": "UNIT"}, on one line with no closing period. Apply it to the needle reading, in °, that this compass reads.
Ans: {"value": 35, "unit": "°"}
